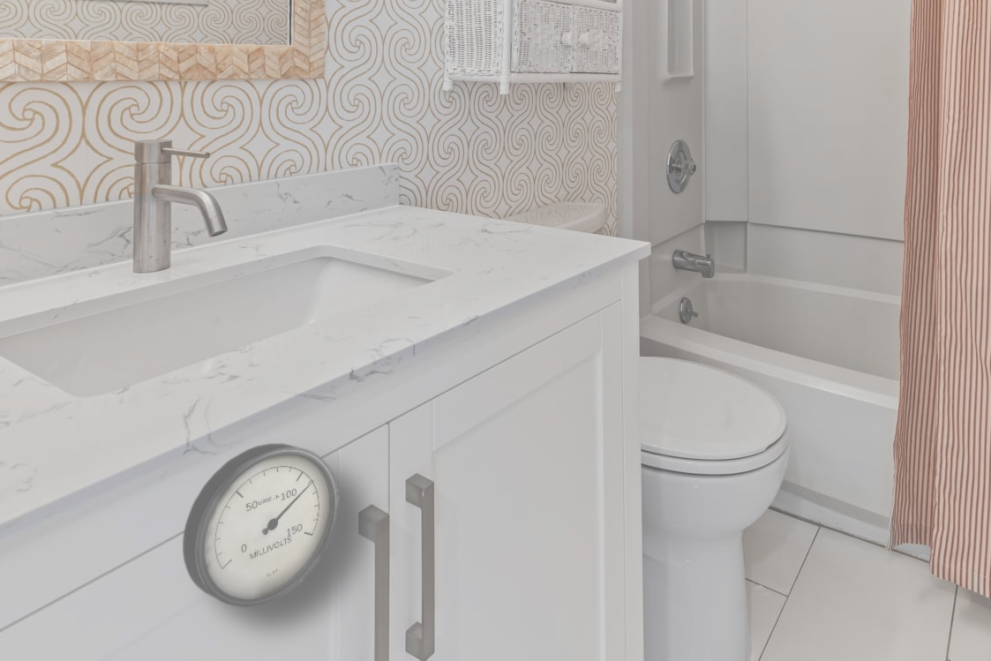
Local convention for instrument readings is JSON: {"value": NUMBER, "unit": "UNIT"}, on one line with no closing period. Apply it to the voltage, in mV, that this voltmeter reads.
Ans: {"value": 110, "unit": "mV"}
